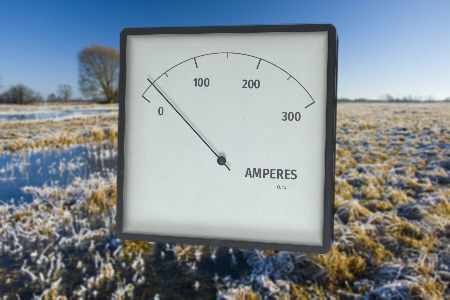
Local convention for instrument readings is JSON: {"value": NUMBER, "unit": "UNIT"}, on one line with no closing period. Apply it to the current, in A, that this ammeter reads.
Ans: {"value": 25, "unit": "A"}
